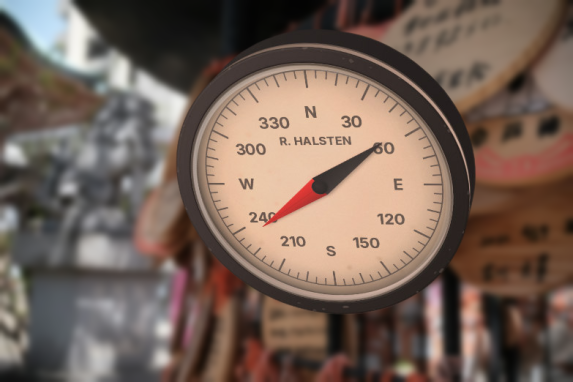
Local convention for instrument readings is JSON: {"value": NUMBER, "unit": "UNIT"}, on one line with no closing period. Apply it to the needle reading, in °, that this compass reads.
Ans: {"value": 235, "unit": "°"}
